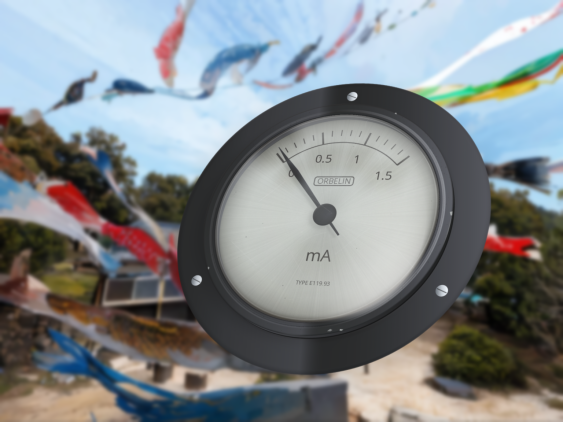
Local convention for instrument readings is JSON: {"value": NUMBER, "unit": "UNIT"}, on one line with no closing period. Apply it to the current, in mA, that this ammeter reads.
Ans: {"value": 0.05, "unit": "mA"}
